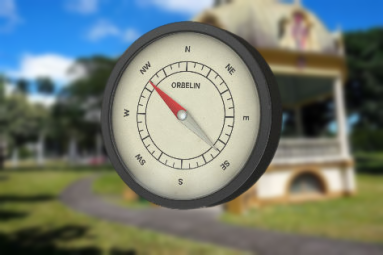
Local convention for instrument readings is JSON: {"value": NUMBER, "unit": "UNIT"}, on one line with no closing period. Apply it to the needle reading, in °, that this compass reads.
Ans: {"value": 310, "unit": "°"}
